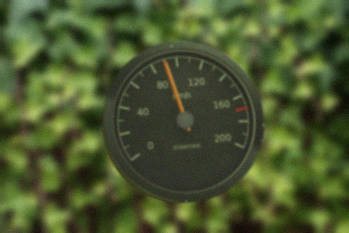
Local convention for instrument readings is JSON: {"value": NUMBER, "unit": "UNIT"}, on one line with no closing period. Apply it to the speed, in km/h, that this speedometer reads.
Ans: {"value": 90, "unit": "km/h"}
